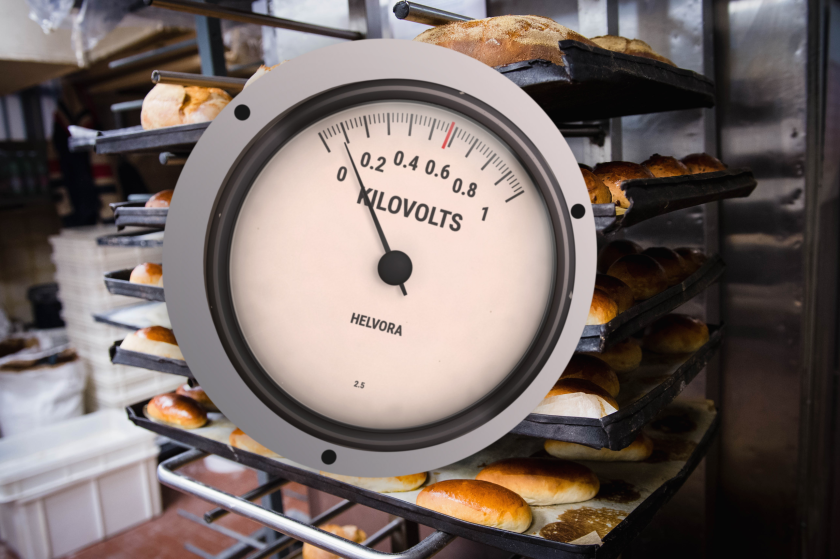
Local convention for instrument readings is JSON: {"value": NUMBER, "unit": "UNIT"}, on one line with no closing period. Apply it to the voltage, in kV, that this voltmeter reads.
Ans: {"value": 0.08, "unit": "kV"}
